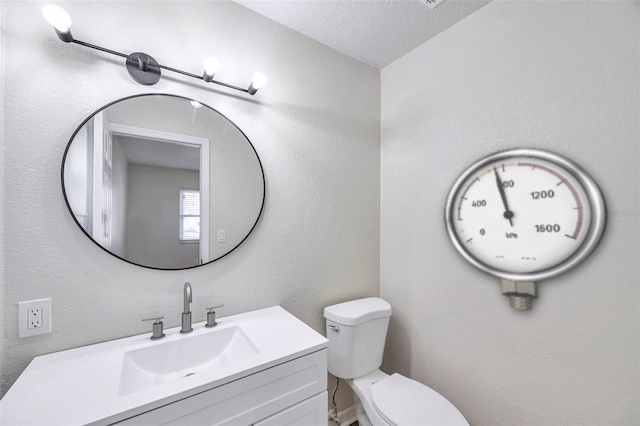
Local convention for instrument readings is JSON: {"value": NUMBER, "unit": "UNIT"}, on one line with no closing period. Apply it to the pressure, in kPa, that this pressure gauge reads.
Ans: {"value": 750, "unit": "kPa"}
